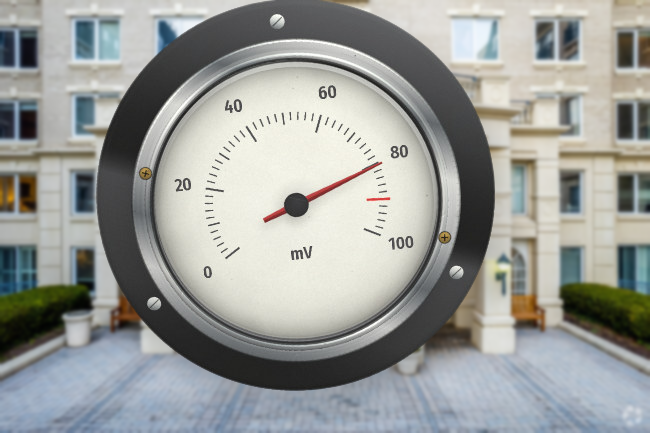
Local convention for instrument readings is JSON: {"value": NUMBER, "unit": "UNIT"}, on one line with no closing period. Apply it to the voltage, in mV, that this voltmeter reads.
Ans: {"value": 80, "unit": "mV"}
